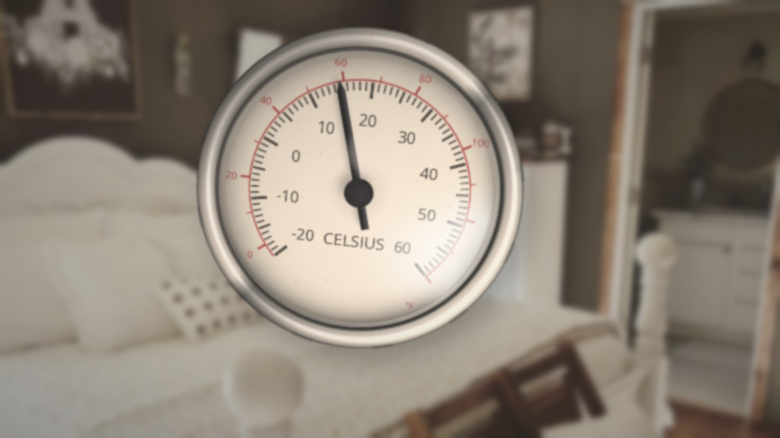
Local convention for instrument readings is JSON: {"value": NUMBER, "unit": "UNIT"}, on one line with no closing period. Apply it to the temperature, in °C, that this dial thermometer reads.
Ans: {"value": 15, "unit": "°C"}
